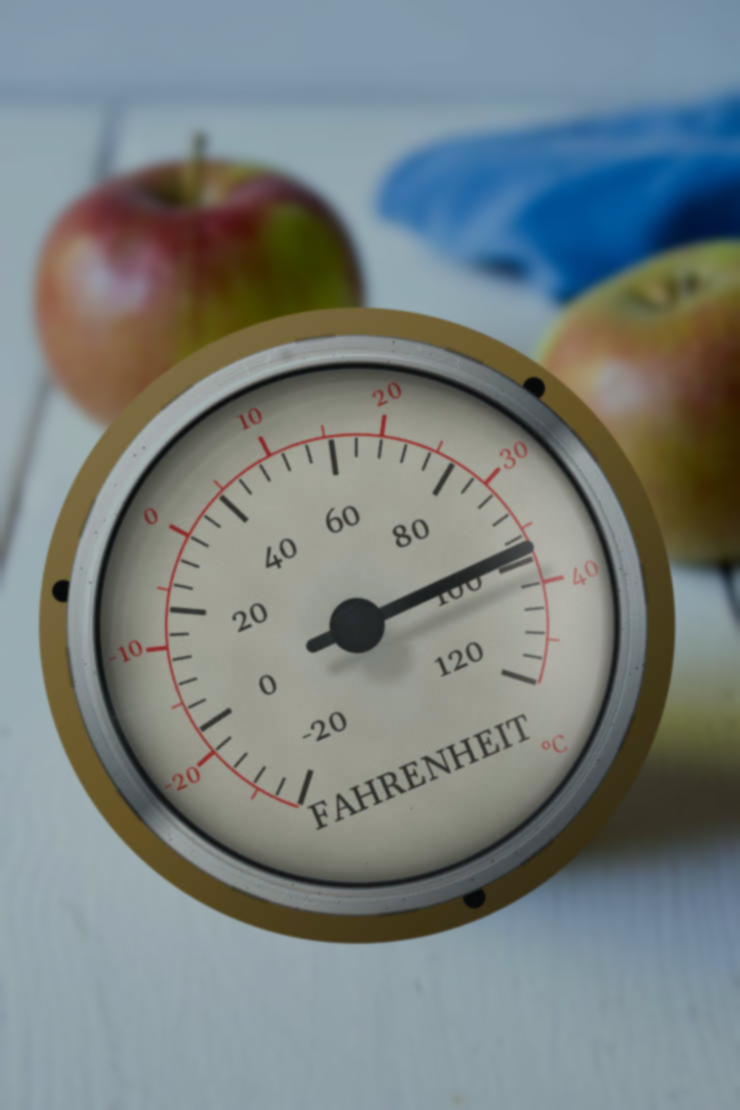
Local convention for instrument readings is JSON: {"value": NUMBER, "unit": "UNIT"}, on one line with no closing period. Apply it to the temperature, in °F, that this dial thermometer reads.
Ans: {"value": 98, "unit": "°F"}
